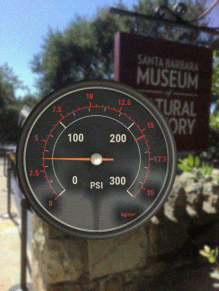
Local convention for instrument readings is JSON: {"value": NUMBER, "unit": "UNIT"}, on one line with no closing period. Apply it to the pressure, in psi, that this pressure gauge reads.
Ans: {"value": 50, "unit": "psi"}
